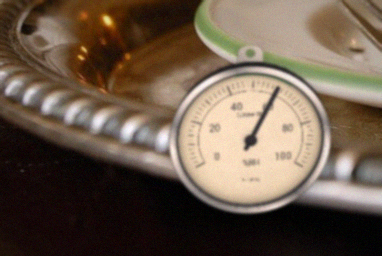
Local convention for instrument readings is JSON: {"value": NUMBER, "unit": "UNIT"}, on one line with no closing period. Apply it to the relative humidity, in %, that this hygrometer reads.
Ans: {"value": 60, "unit": "%"}
